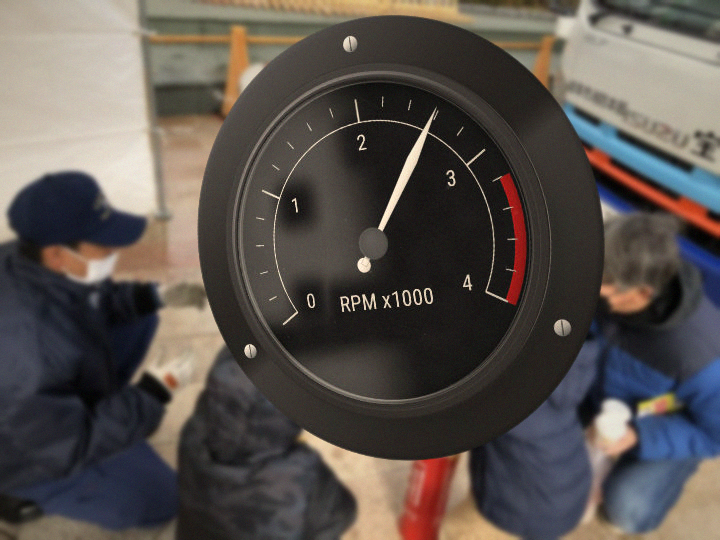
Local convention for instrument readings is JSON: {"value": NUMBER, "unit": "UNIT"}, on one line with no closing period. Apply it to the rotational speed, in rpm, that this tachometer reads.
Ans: {"value": 2600, "unit": "rpm"}
